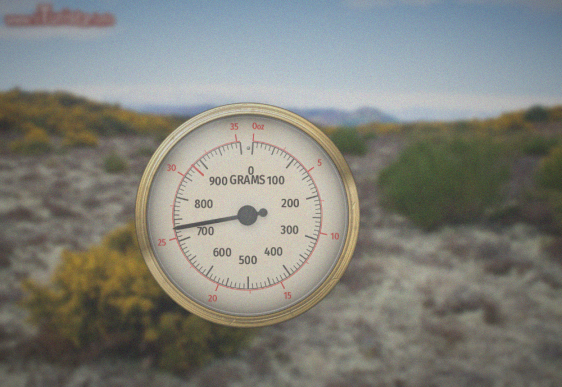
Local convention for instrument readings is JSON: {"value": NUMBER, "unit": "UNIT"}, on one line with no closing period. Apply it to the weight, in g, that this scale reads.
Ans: {"value": 730, "unit": "g"}
